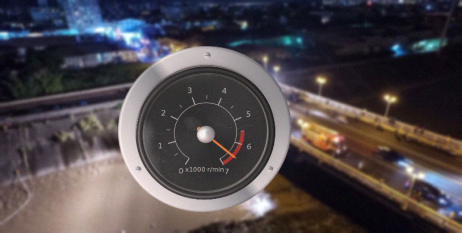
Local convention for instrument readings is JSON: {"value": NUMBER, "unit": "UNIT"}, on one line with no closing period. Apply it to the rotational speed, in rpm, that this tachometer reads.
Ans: {"value": 6500, "unit": "rpm"}
